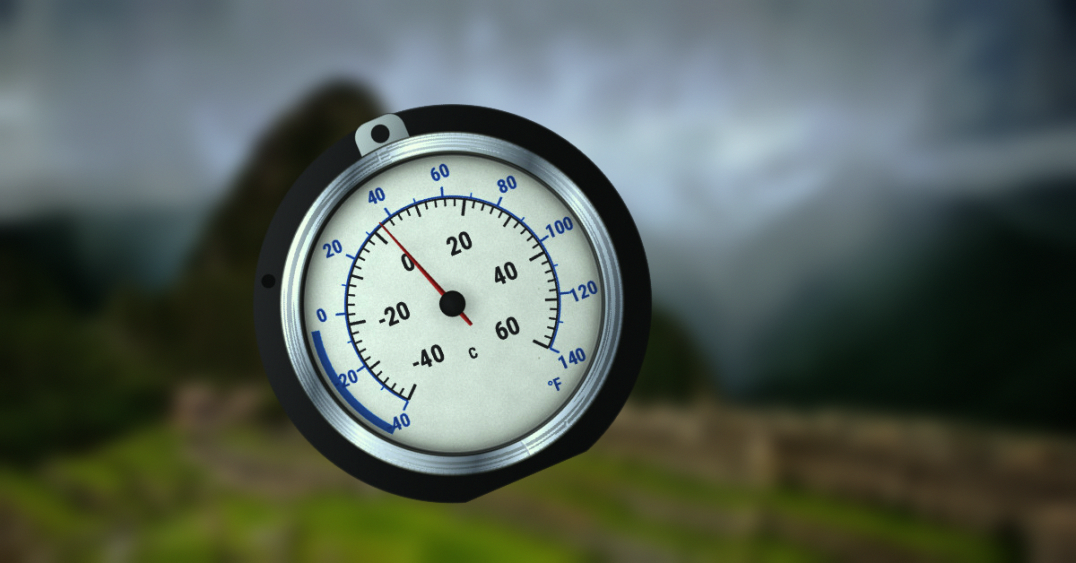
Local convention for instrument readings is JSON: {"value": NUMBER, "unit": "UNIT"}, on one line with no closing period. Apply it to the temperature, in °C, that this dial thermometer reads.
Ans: {"value": 2, "unit": "°C"}
